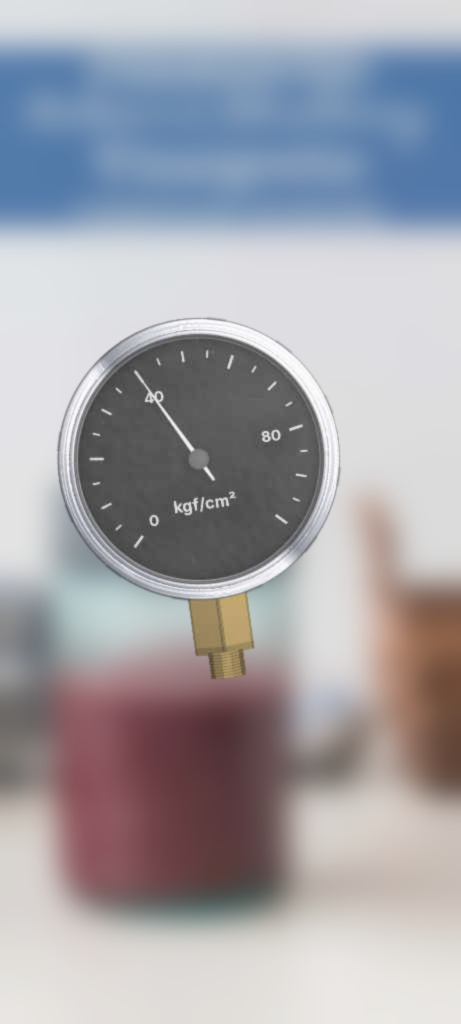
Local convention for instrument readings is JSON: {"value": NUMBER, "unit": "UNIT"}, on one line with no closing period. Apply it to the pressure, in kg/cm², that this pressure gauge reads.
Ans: {"value": 40, "unit": "kg/cm²"}
